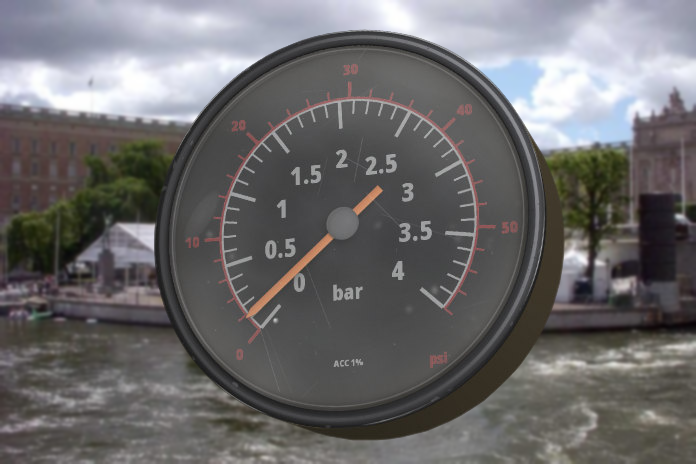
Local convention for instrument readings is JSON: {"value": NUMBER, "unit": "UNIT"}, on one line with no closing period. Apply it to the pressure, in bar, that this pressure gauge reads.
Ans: {"value": 0.1, "unit": "bar"}
